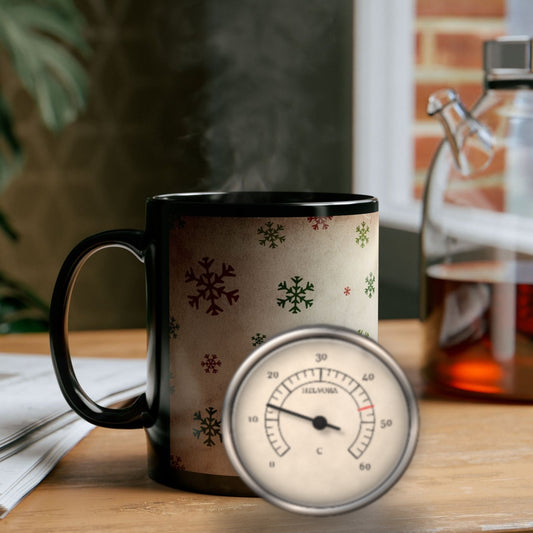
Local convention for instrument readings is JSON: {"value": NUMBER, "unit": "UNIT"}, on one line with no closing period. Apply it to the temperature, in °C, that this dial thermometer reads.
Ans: {"value": 14, "unit": "°C"}
